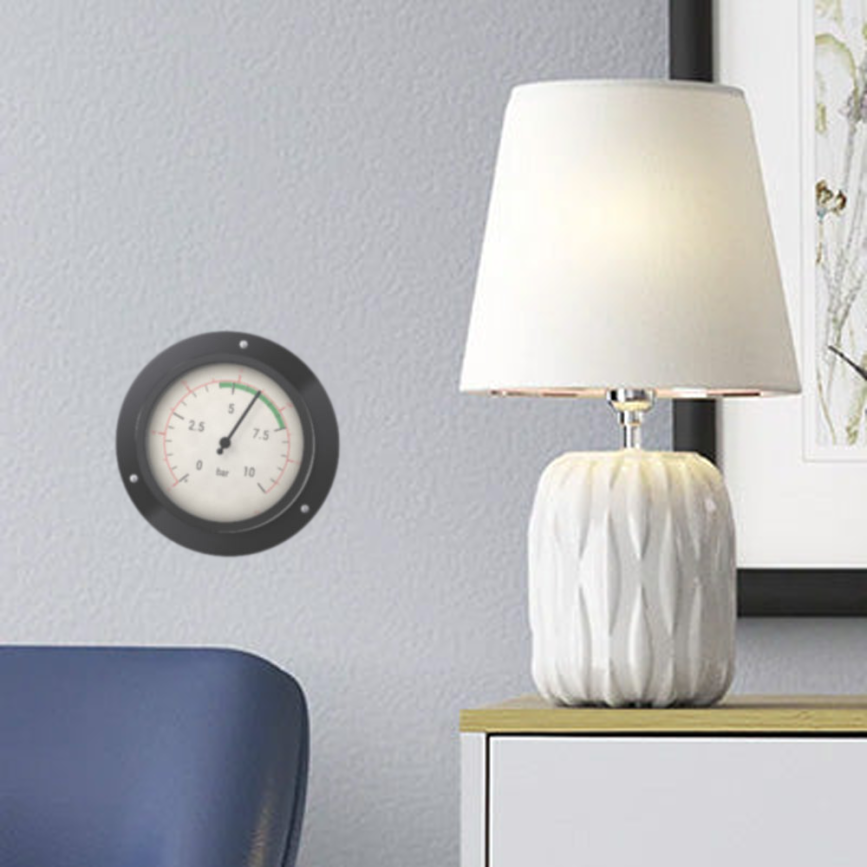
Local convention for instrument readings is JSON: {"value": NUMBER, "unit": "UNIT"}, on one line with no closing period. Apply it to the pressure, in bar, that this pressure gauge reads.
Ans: {"value": 6, "unit": "bar"}
